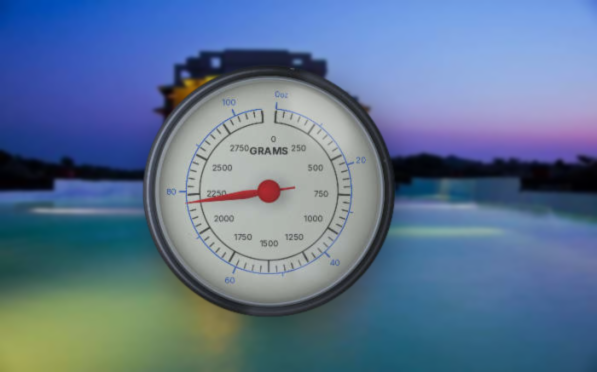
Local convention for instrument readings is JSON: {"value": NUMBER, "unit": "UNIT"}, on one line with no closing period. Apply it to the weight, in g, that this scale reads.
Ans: {"value": 2200, "unit": "g"}
